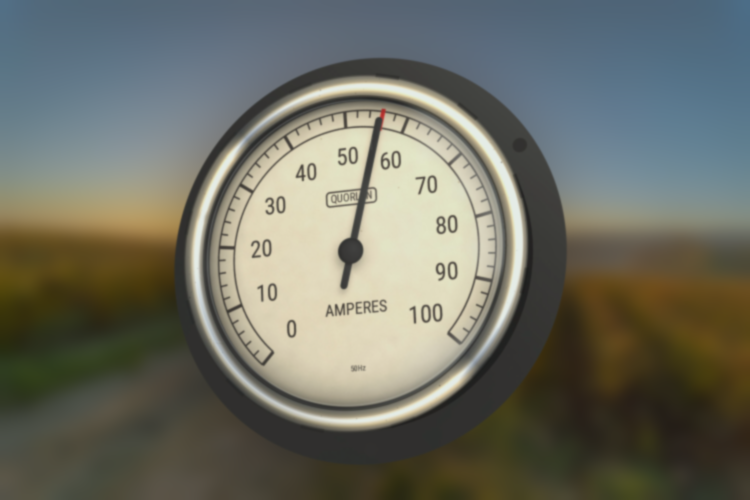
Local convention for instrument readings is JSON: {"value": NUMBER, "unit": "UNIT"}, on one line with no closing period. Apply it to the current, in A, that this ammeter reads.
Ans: {"value": 56, "unit": "A"}
